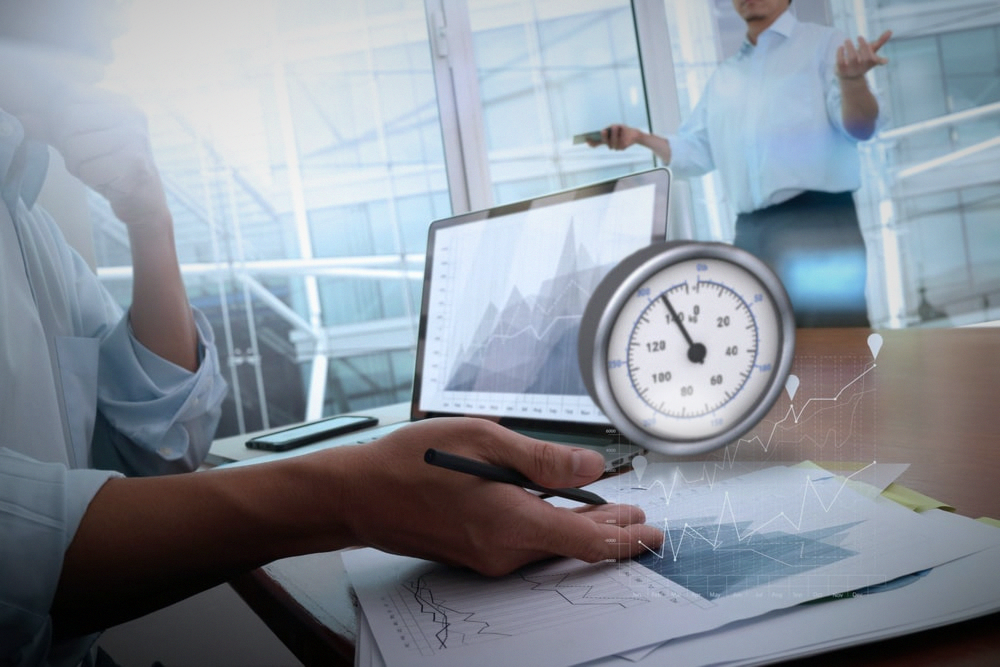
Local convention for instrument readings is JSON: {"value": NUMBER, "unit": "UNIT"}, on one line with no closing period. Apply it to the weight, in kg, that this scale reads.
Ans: {"value": 140, "unit": "kg"}
